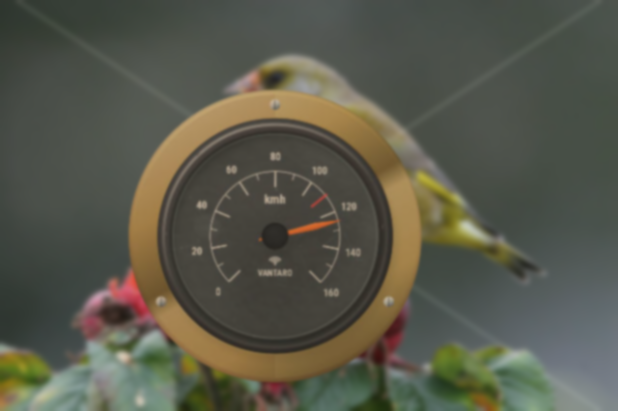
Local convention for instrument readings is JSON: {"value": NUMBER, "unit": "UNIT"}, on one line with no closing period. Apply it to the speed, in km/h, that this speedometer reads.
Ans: {"value": 125, "unit": "km/h"}
